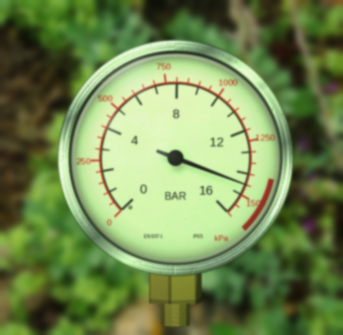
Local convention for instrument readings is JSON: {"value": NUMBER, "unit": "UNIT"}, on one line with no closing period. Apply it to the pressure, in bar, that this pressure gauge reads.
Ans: {"value": 14.5, "unit": "bar"}
